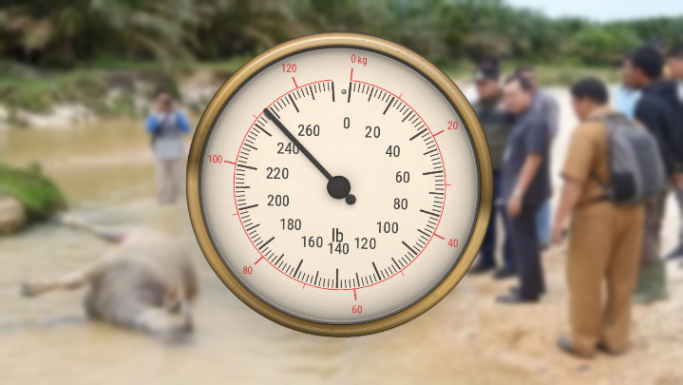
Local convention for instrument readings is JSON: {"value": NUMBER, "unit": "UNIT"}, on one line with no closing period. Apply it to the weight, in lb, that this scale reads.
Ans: {"value": 248, "unit": "lb"}
